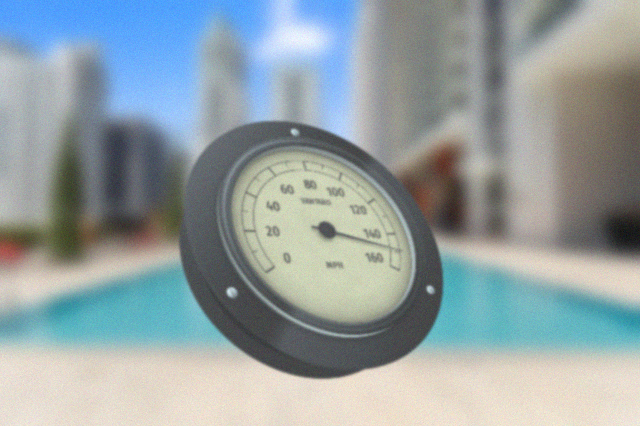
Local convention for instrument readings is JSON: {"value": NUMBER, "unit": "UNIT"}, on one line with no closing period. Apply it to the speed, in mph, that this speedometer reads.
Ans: {"value": 150, "unit": "mph"}
